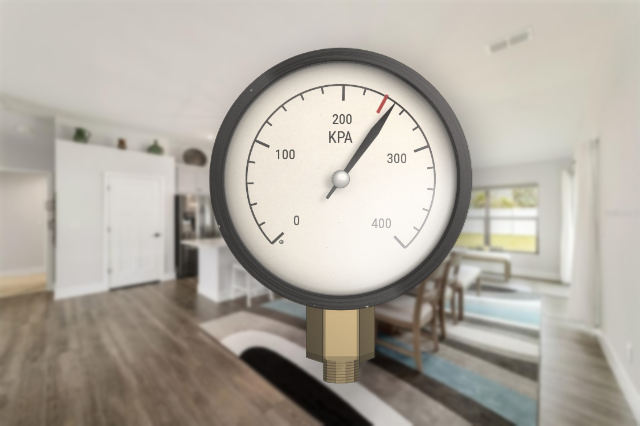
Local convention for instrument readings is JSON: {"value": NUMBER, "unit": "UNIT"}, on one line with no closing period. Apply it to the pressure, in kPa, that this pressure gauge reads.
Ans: {"value": 250, "unit": "kPa"}
